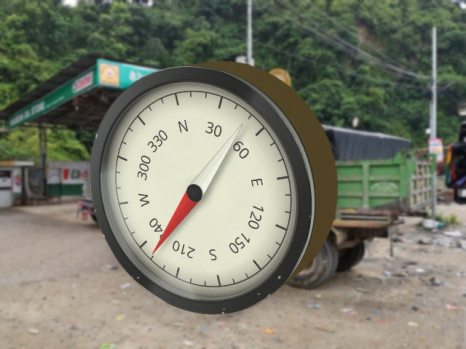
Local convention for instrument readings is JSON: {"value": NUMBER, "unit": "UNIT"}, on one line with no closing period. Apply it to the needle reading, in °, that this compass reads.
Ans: {"value": 230, "unit": "°"}
